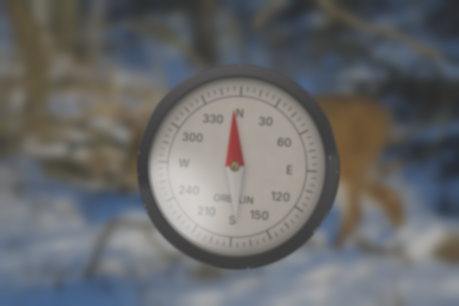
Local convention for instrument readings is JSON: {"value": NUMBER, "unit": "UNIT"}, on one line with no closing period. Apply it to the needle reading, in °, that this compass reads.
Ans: {"value": 355, "unit": "°"}
